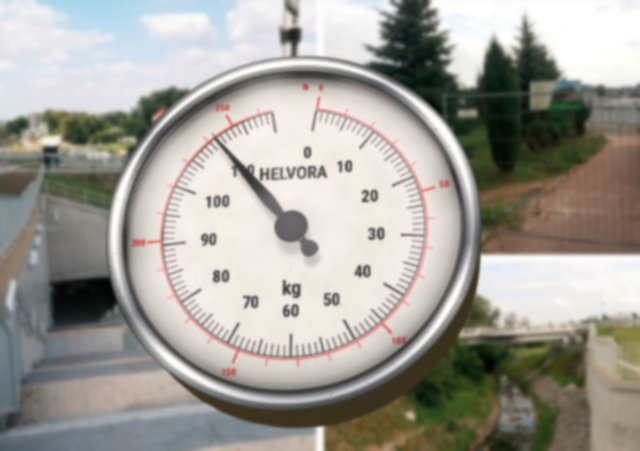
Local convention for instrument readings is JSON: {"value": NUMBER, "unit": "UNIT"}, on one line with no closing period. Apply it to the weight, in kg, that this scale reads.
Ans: {"value": 110, "unit": "kg"}
